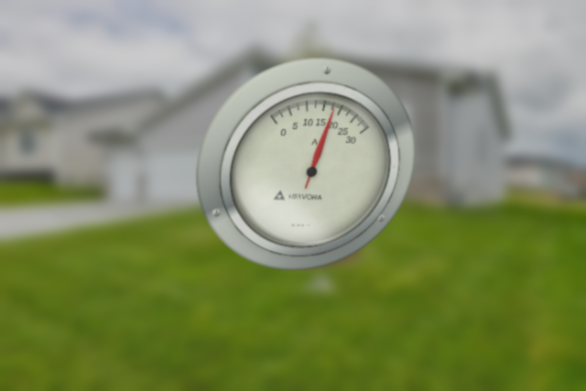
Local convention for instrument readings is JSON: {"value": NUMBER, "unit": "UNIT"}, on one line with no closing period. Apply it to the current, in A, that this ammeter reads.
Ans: {"value": 17.5, "unit": "A"}
